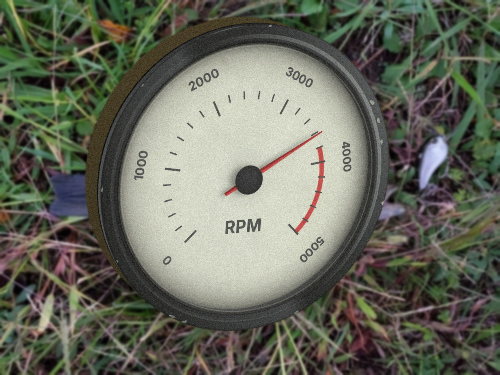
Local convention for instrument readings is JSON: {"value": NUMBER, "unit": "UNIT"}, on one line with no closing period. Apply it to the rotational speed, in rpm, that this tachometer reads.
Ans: {"value": 3600, "unit": "rpm"}
